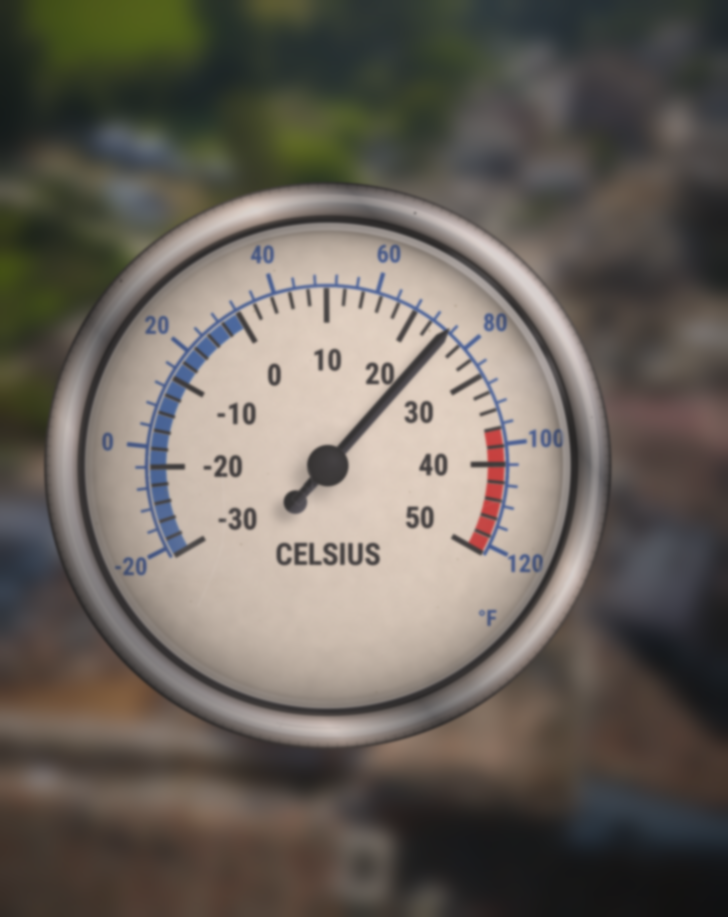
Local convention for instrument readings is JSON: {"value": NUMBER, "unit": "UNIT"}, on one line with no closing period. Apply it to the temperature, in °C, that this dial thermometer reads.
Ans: {"value": 24, "unit": "°C"}
